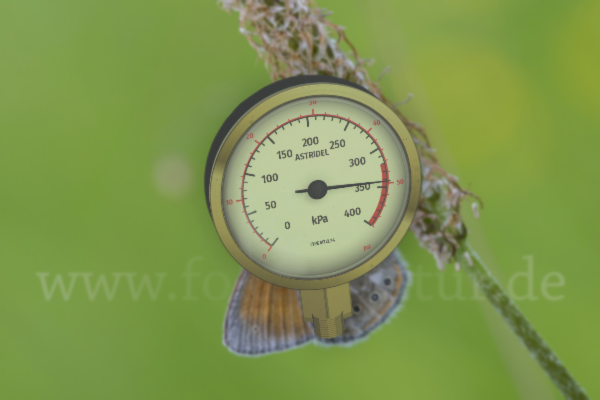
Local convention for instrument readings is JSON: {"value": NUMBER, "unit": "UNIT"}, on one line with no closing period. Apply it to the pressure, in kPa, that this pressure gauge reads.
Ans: {"value": 340, "unit": "kPa"}
